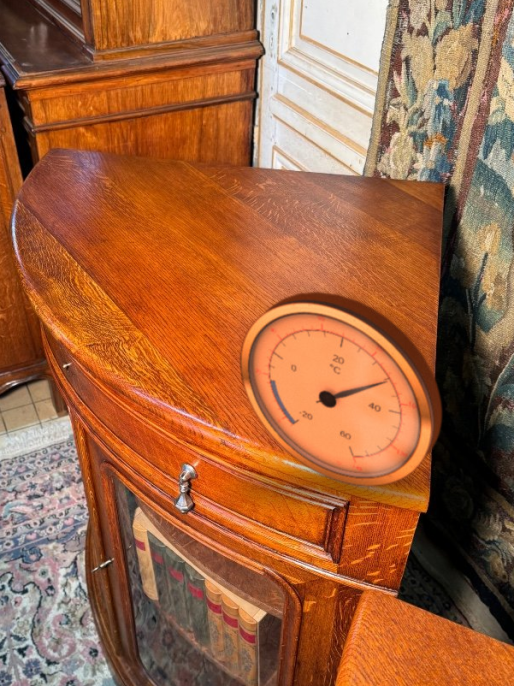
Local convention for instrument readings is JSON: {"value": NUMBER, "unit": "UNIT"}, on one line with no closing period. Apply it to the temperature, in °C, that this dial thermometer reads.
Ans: {"value": 32, "unit": "°C"}
